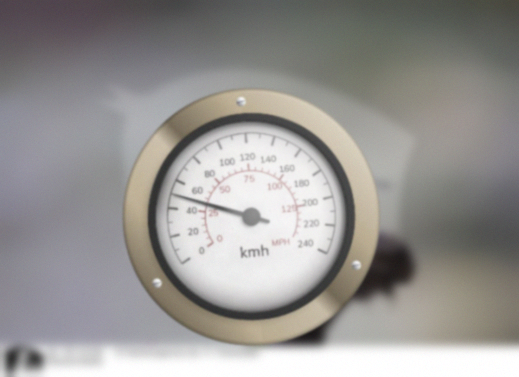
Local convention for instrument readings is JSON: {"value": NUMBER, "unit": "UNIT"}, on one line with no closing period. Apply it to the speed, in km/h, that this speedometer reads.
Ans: {"value": 50, "unit": "km/h"}
